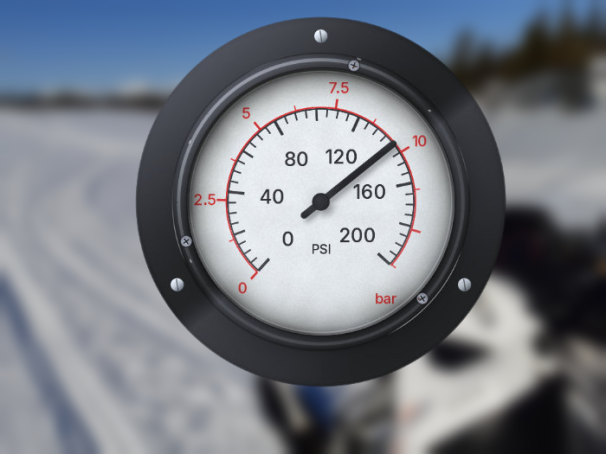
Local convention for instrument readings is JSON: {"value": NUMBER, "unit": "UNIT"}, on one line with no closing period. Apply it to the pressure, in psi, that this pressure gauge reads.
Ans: {"value": 140, "unit": "psi"}
